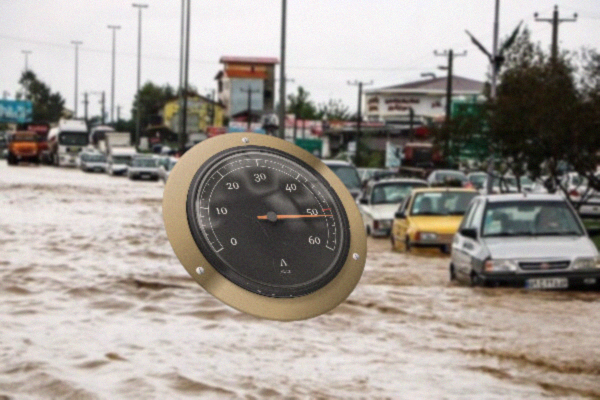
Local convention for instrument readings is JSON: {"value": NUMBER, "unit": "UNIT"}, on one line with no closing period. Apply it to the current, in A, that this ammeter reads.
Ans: {"value": 52, "unit": "A"}
